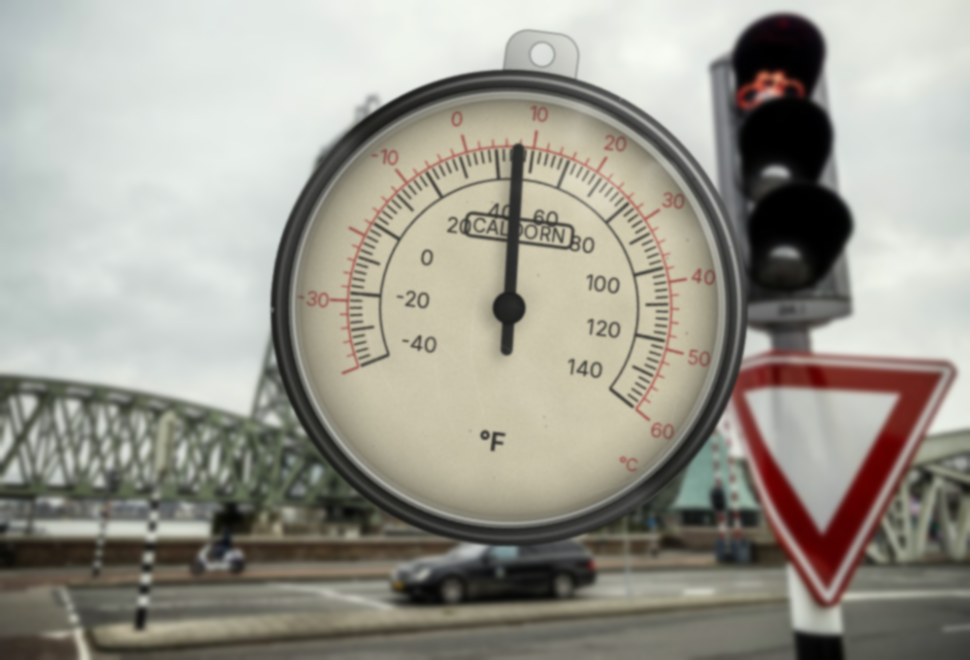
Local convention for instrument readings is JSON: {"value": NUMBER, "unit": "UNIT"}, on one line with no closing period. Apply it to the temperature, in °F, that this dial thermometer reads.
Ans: {"value": 46, "unit": "°F"}
